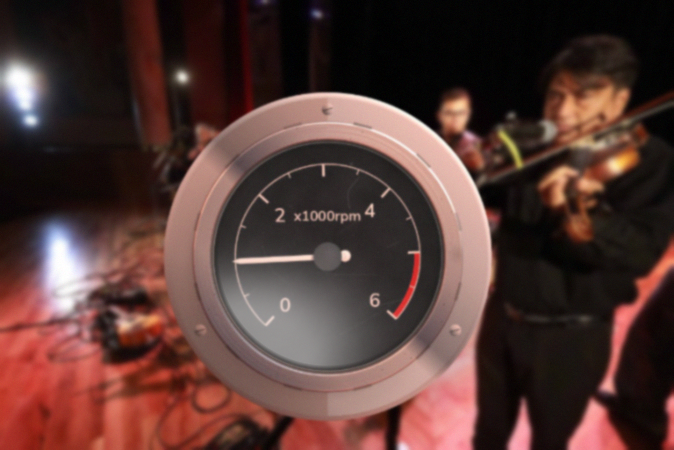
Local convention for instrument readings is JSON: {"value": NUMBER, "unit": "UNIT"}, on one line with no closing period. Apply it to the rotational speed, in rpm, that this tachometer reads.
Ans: {"value": 1000, "unit": "rpm"}
